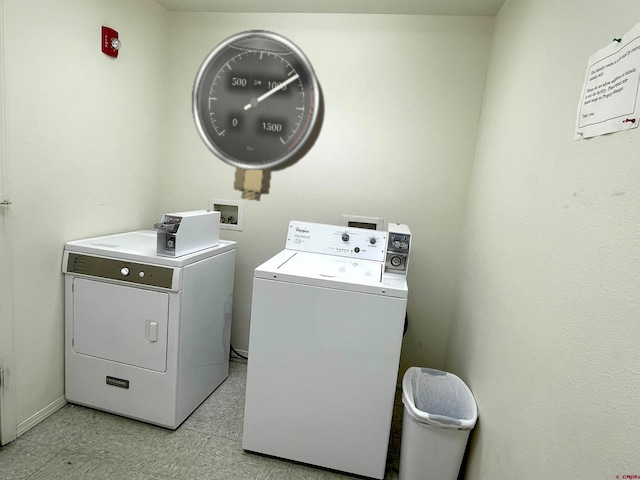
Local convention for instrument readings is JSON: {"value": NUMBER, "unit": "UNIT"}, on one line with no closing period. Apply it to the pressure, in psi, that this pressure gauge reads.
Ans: {"value": 1050, "unit": "psi"}
